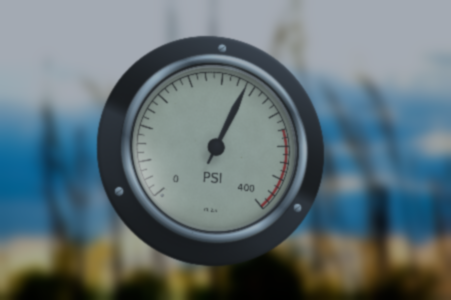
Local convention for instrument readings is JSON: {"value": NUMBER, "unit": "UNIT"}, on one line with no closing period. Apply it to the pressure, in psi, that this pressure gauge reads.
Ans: {"value": 230, "unit": "psi"}
